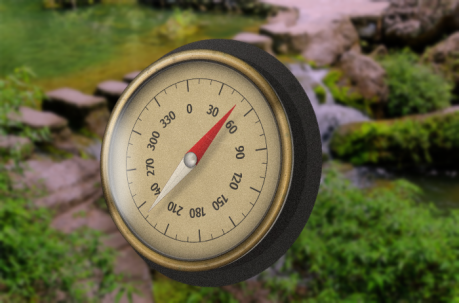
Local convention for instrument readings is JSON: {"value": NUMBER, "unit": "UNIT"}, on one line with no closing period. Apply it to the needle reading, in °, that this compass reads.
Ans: {"value": 50, "unit": "°"}
